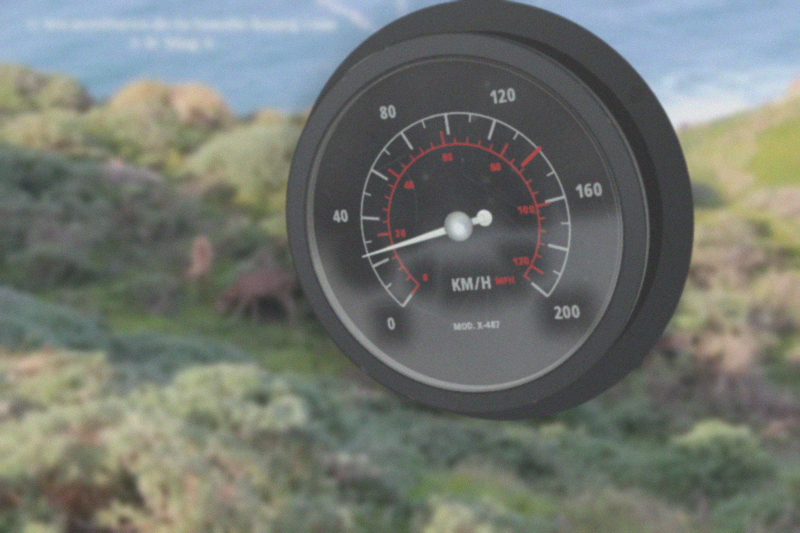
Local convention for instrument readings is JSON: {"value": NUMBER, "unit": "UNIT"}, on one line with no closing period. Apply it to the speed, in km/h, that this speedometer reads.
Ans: {"value": 25, "unit": "km/h"}
